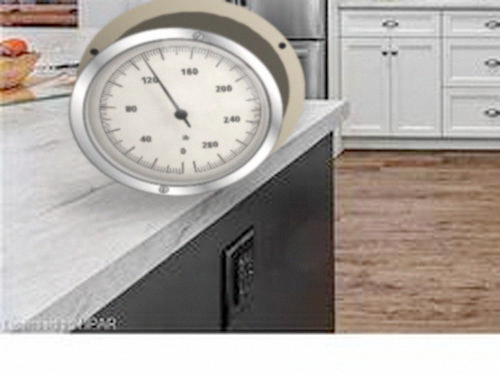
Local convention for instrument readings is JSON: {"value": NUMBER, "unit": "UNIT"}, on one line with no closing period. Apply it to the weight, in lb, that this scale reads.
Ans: {"value": 130, "unit": "lb"}
